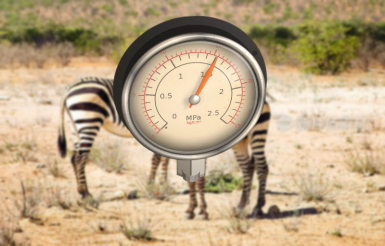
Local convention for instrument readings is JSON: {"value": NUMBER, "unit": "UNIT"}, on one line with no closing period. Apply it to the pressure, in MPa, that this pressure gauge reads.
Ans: {"value": 1.5, "unit": "MPa"}
